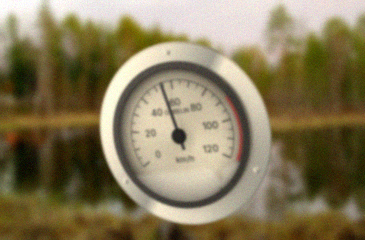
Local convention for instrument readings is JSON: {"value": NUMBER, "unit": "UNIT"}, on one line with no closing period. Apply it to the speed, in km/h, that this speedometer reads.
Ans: {"value": 55, "unit": "km/h"}
